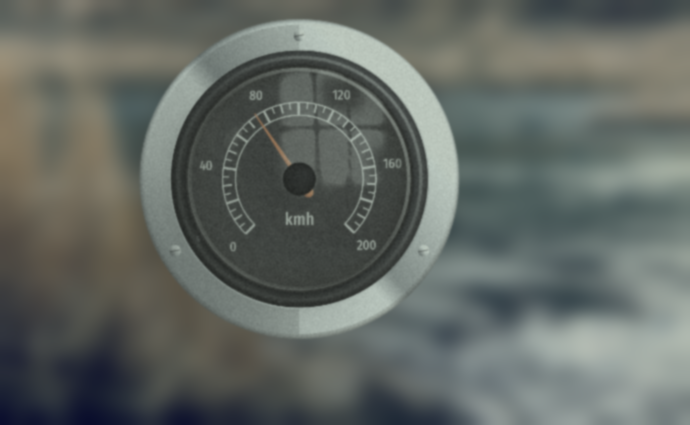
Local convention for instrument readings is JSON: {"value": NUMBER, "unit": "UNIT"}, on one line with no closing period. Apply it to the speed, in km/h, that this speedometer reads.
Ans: {"value": 75, "unit": "km/h"}
